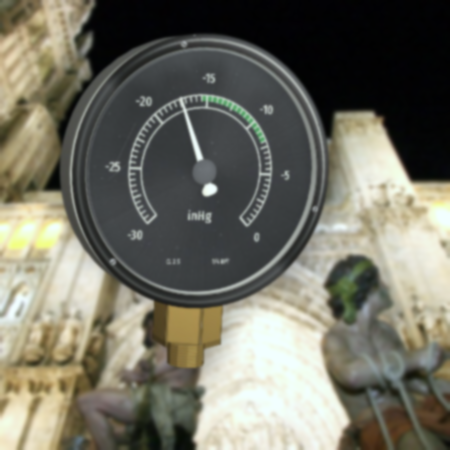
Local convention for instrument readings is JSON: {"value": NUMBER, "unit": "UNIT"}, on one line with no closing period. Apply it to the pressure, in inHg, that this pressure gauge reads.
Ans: {"value": -17.5, "unit": "inHg"}
